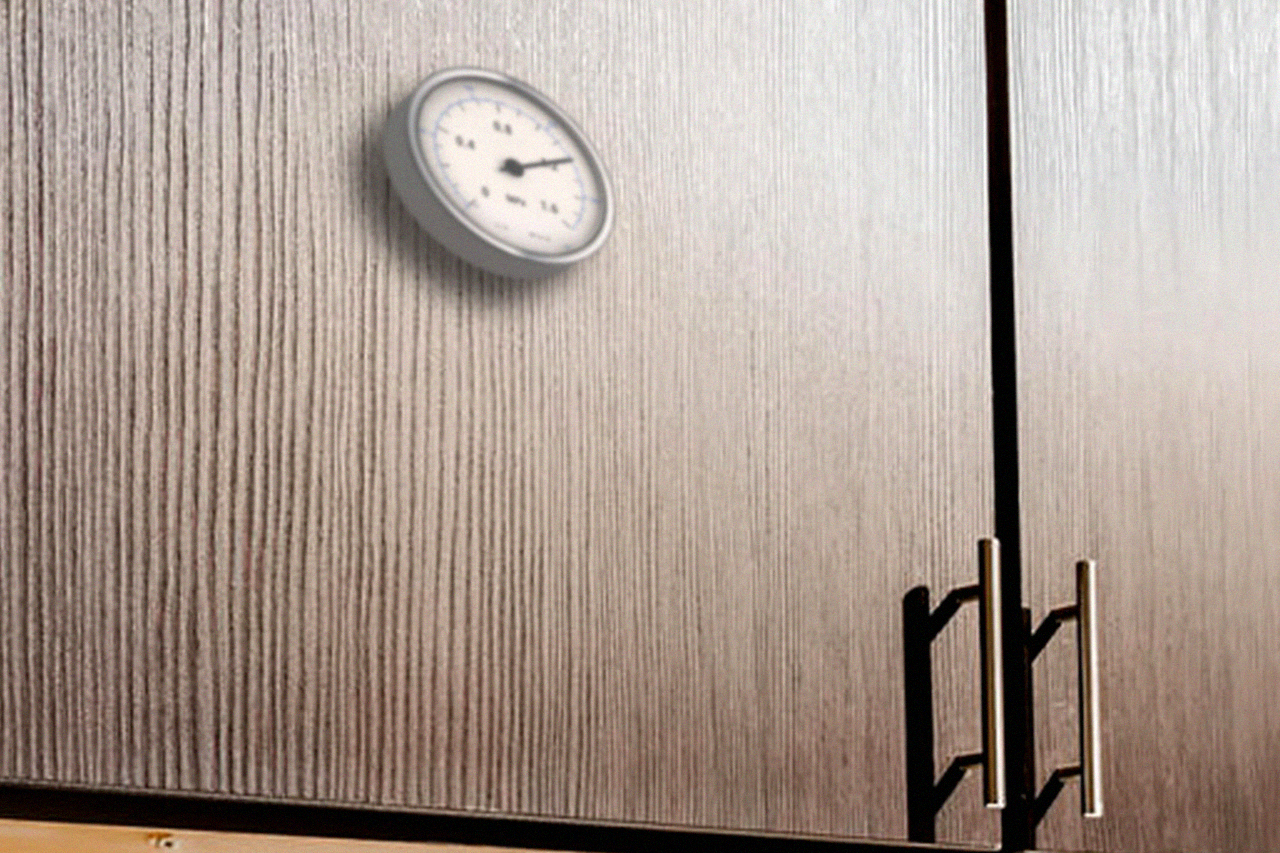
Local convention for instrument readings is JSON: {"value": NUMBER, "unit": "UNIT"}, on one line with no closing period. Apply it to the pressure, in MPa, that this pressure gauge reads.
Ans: {"value": 1.2, "unit": "MPa"}
